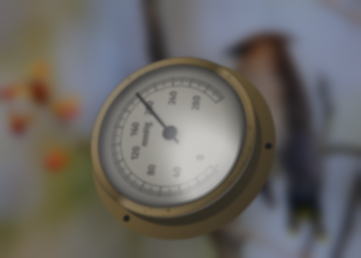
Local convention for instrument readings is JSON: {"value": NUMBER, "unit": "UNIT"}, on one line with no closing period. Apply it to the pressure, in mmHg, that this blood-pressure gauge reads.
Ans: {"value": 200, "unit": "mmHg"}
